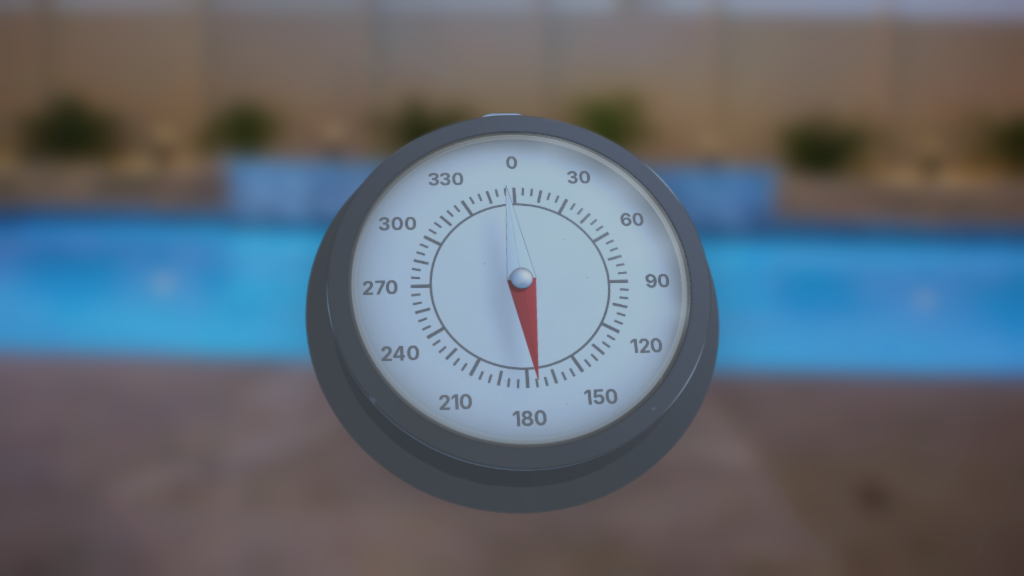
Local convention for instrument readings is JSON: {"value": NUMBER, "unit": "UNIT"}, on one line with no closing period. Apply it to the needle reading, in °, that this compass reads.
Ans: {"value": 175, "unit": "°"}
